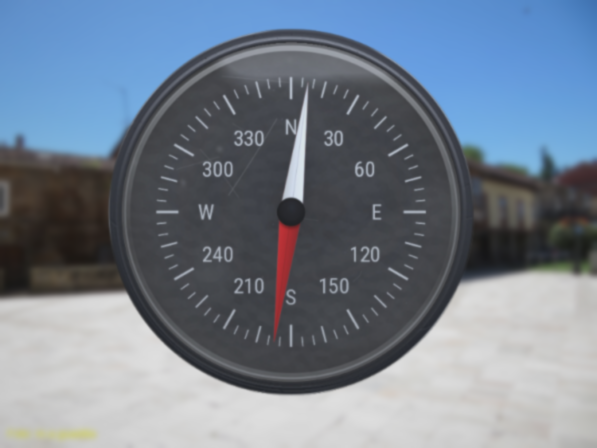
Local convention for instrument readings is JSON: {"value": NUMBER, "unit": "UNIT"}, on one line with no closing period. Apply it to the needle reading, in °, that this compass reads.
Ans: {"value": 187.5, "unit": "°"}
